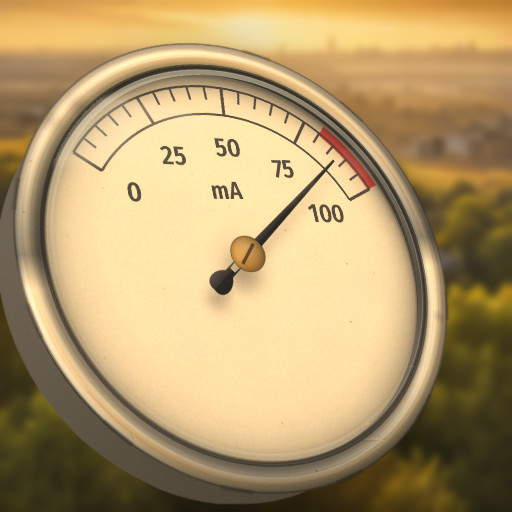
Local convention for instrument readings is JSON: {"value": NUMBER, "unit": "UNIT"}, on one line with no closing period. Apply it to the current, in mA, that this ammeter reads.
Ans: {"value": 87.5, "unit": "mA"}
